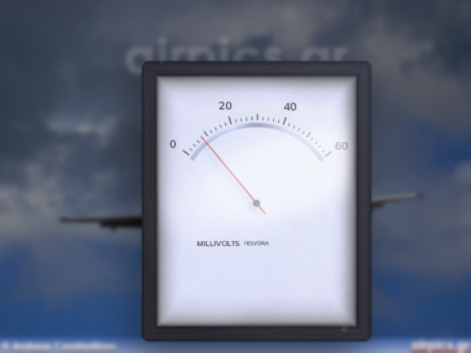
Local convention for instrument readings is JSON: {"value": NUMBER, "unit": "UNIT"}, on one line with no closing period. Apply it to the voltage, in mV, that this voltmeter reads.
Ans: {"value": 8, "unit": "mV"}
